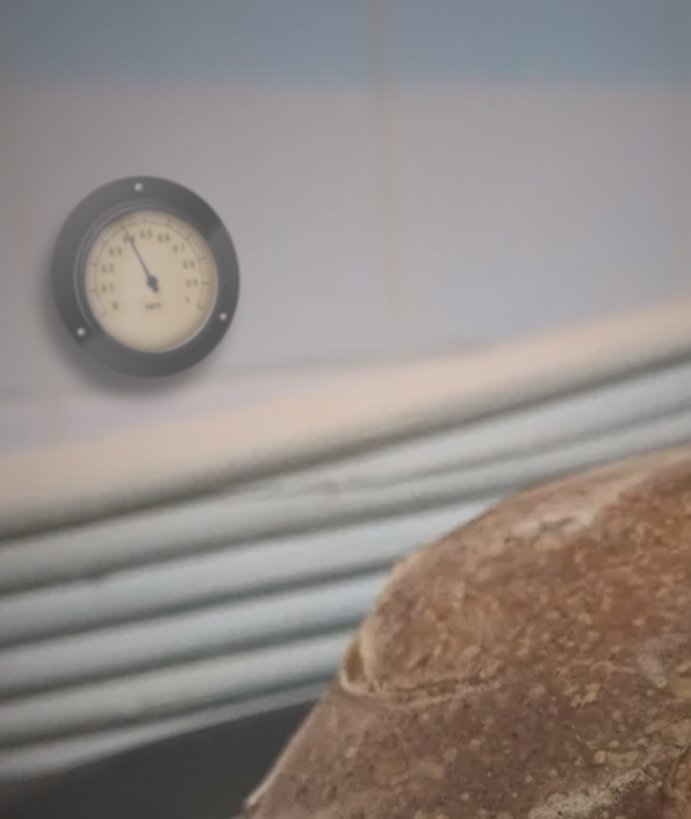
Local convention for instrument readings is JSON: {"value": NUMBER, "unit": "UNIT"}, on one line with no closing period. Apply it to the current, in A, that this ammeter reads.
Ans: {"value": 0.4, "unit": "A"}
